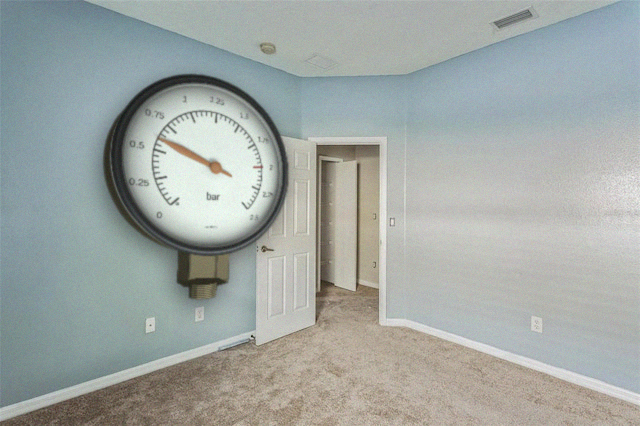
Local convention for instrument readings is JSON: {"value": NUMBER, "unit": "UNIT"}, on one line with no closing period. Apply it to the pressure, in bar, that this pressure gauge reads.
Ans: {"value": 0.6, "unit": "bar"}
